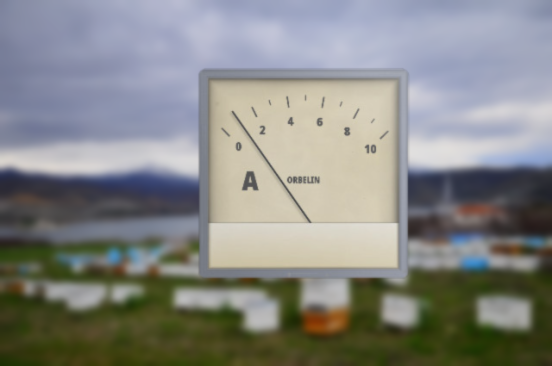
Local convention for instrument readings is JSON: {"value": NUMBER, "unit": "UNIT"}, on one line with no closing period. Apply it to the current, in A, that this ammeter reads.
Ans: {"value": 1, "unit": "A"}
